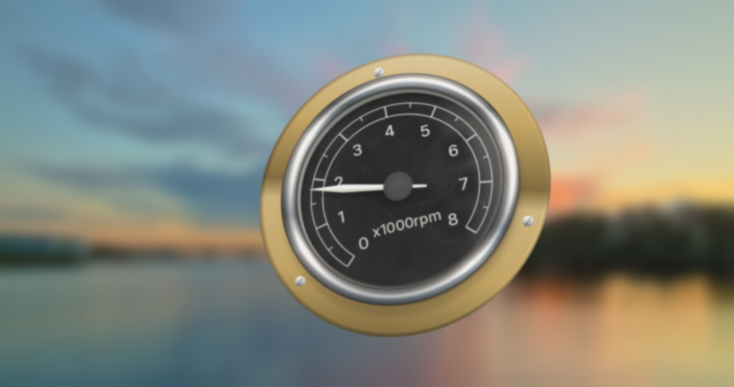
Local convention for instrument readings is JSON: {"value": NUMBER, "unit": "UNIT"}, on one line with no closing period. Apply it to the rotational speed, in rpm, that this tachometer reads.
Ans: {"value": 1750, "unit": "rpm"}
